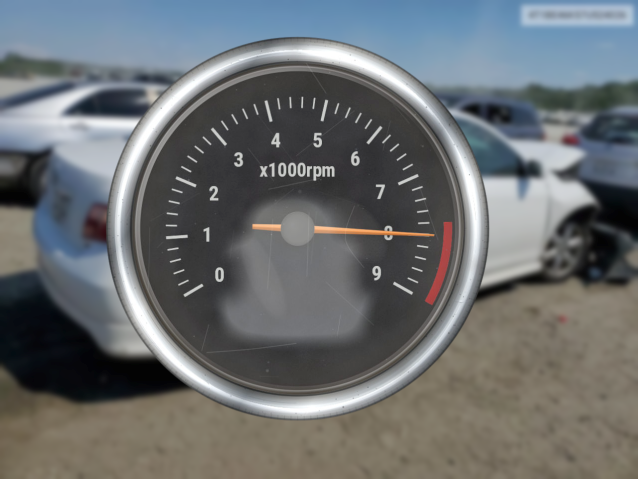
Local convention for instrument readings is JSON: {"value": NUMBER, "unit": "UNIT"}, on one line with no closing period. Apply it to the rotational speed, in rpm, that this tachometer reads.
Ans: {"value": 8000, "unit": "rpm"}
